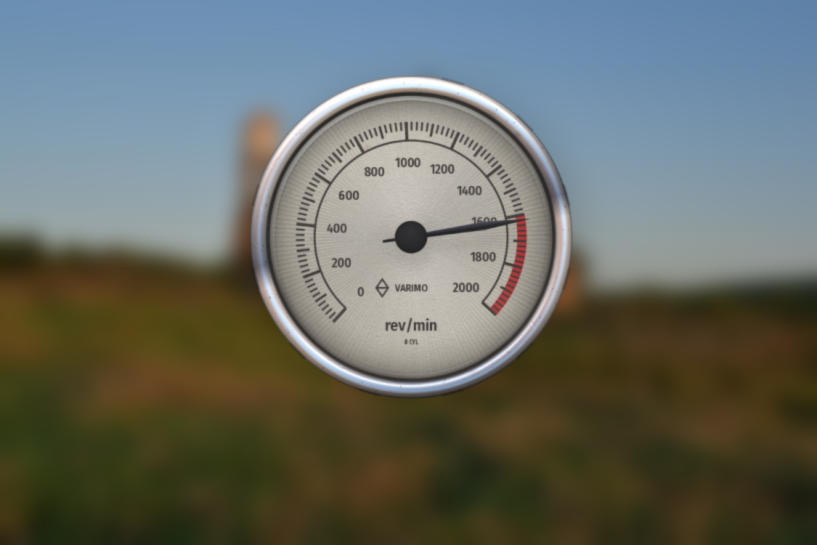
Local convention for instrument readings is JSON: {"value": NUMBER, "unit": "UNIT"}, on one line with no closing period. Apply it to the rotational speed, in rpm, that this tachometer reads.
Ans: {"value": 1620, "unit": "rpm"}
